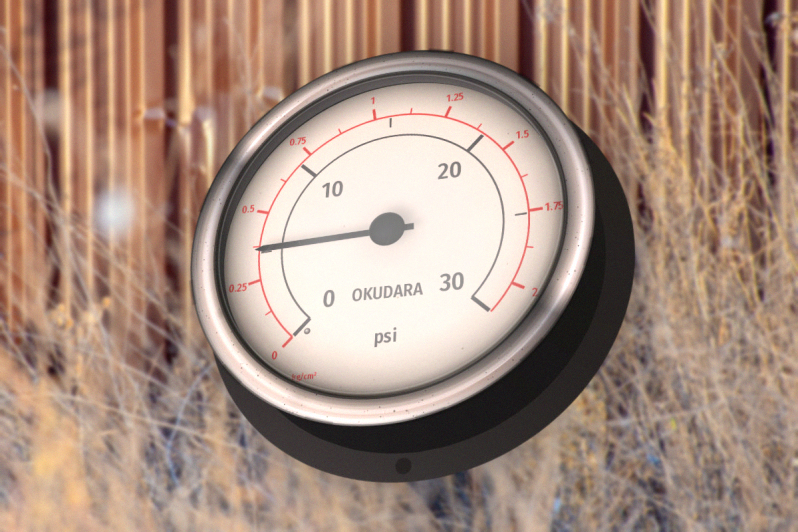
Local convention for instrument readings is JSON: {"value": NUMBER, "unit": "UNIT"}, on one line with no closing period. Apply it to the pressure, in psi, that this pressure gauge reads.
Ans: {"value": 5, "unit": "psi"}
